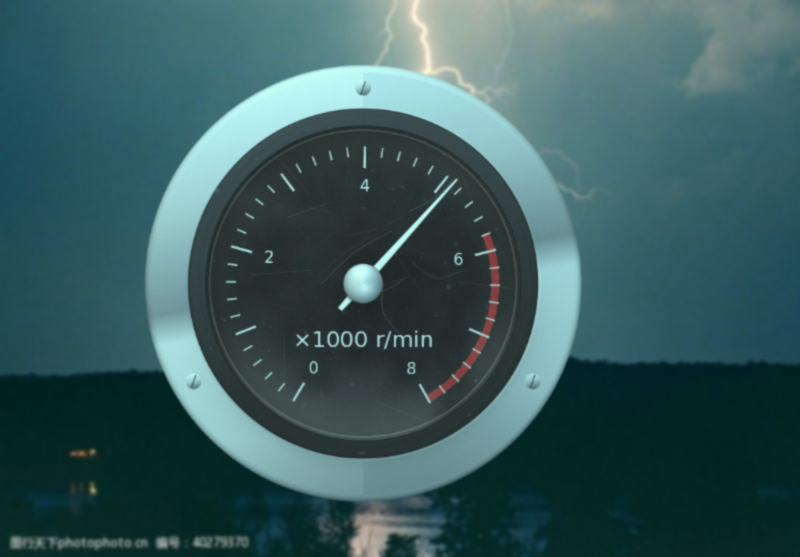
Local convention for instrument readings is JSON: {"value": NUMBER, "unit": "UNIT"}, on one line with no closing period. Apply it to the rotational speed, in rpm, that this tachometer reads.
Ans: {"value": 5100, "unit": "rpm"}
